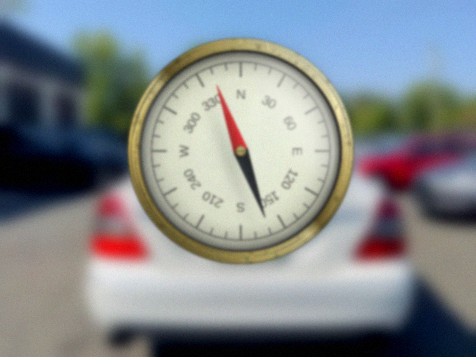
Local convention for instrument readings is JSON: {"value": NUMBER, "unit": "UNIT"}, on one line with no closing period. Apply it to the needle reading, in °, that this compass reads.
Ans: {"value": 340, "unit": "°"}
